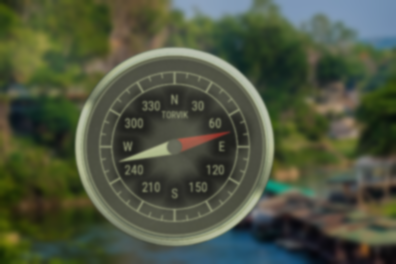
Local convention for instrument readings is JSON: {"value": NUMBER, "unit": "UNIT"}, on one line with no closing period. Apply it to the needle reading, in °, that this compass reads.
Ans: {"value": 75, "unit": "°"}
